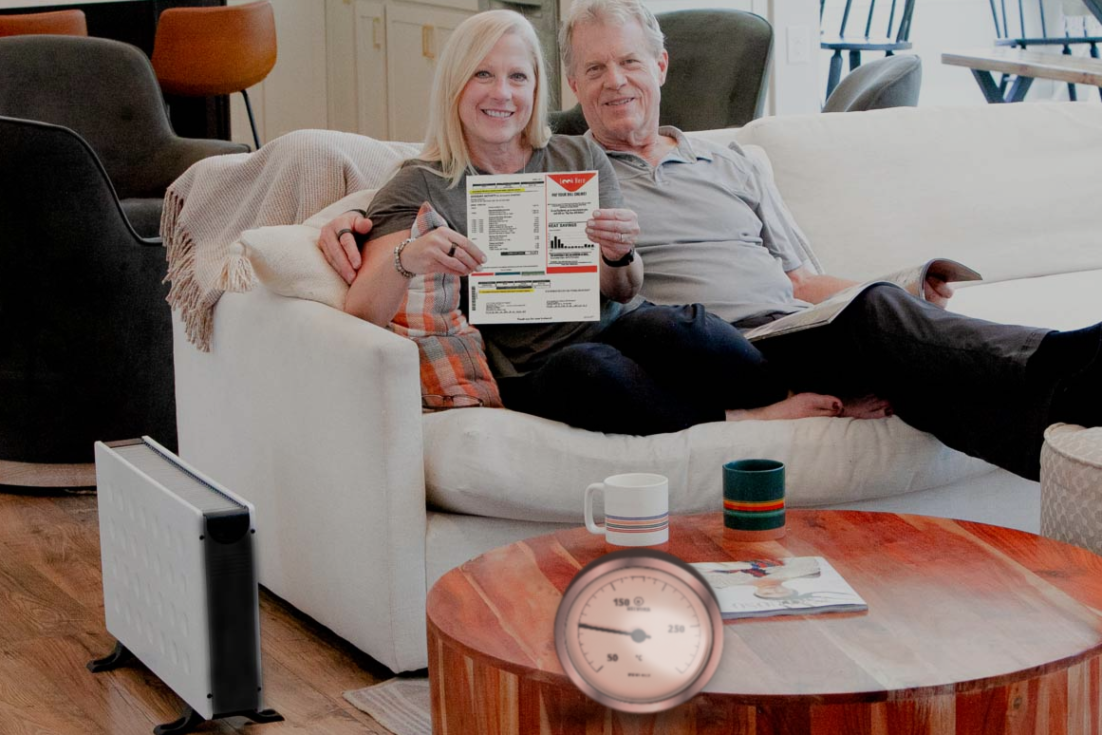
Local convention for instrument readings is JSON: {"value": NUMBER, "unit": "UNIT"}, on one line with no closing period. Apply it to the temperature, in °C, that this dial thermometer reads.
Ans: {"value": 100, "unit": "°C"}
